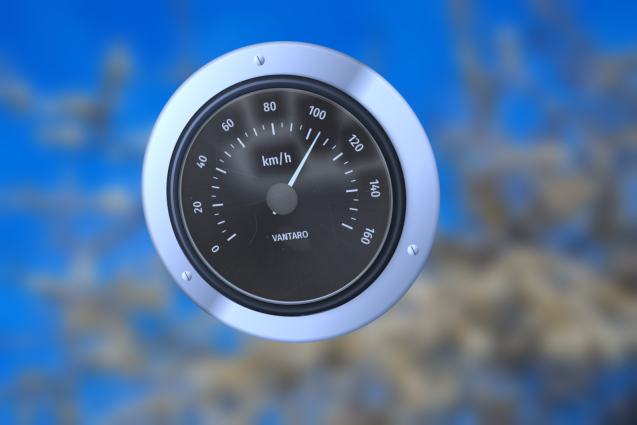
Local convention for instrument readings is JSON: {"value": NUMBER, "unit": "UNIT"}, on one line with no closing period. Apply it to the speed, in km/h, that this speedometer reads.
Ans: {"value": 105, "unit": "km/h"}
